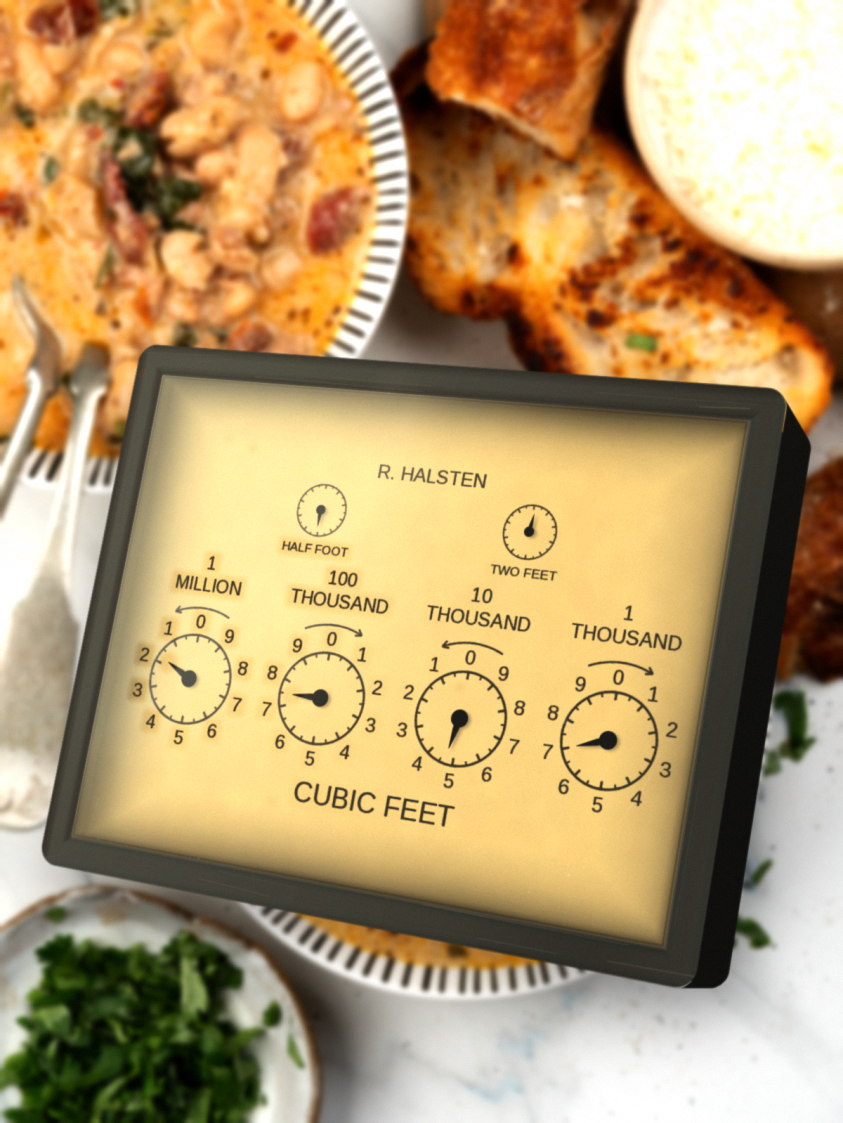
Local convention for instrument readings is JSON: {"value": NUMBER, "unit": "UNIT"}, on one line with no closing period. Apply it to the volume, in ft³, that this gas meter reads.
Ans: {"value": 174700, "unit": "ft³"}
